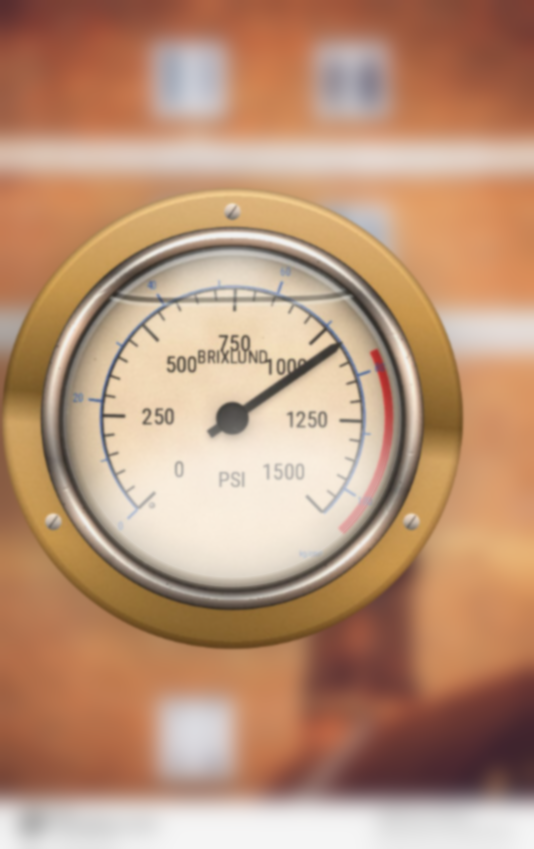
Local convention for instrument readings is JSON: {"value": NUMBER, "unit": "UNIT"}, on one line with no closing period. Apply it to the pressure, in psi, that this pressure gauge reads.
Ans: {"value": 1050, "unit": "psi"}
